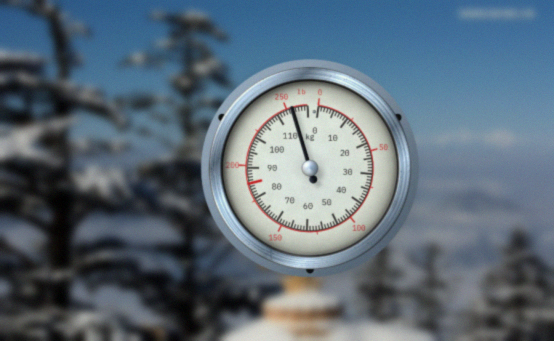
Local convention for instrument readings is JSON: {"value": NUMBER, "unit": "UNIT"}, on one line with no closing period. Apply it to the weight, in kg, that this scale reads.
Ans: {"value": 115, "unit": "kg"}
